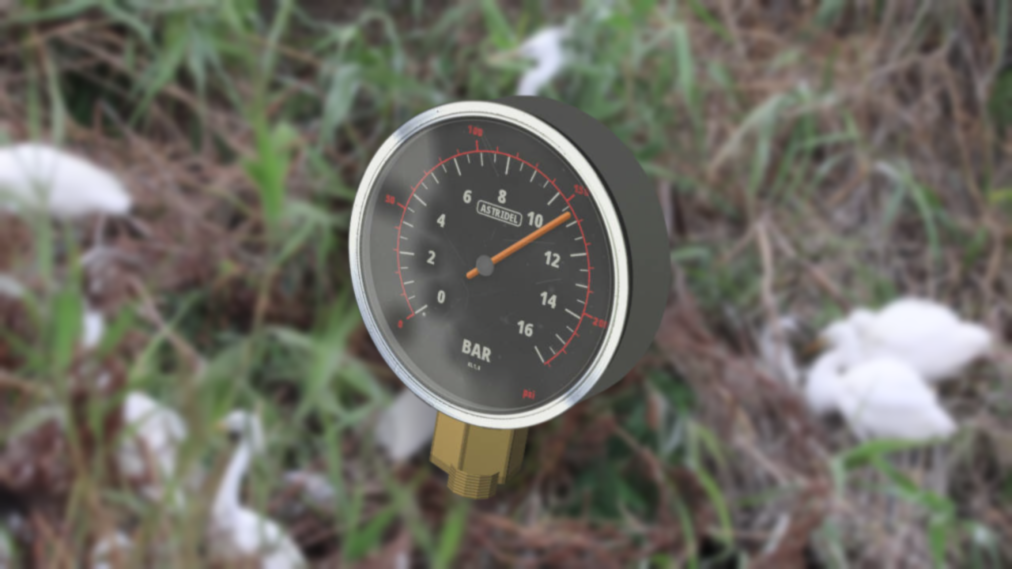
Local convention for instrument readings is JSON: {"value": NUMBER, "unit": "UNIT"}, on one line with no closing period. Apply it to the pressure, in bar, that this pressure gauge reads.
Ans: {"value": 10.75, "unit": "bar"}
